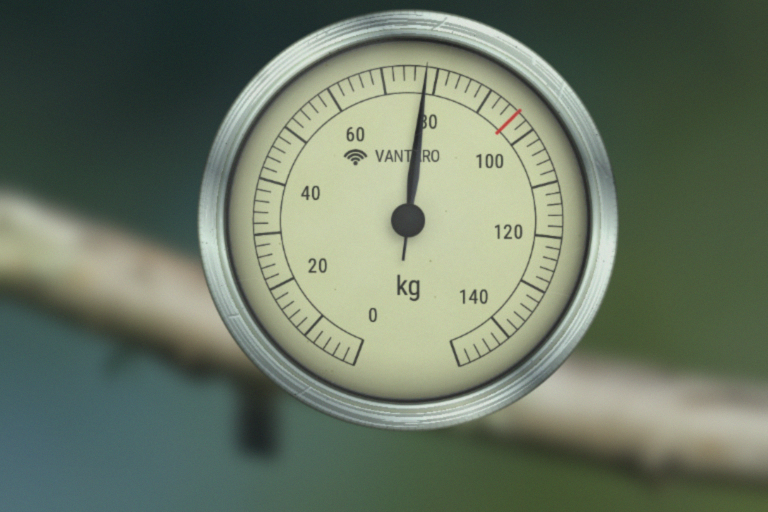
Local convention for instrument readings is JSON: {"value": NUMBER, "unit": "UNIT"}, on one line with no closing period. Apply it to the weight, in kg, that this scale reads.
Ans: {"value": 78, "unit": "kg"}
